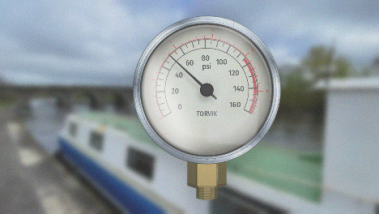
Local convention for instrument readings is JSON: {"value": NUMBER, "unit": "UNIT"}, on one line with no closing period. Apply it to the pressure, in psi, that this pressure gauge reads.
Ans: {"value": 50, "unit": "psi"}
